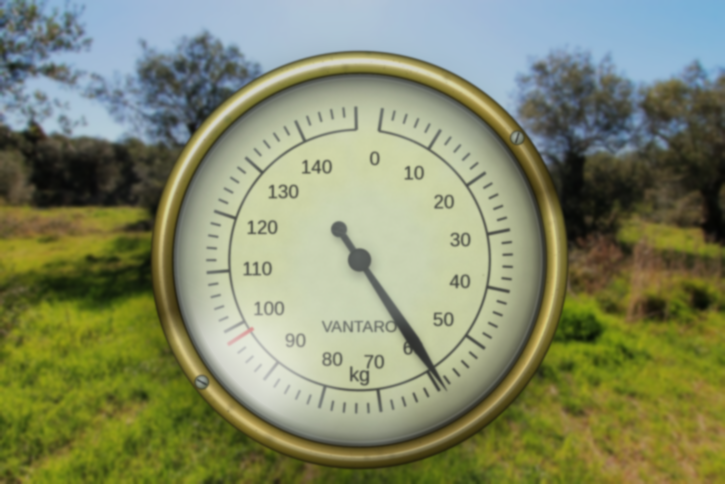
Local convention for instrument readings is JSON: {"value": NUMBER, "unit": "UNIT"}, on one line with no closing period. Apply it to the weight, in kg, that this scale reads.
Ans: {"value": 59, "unit": "kg"}
